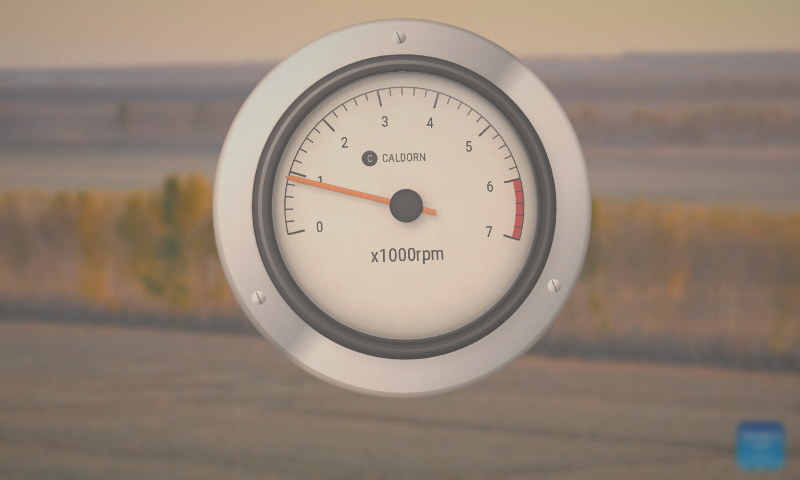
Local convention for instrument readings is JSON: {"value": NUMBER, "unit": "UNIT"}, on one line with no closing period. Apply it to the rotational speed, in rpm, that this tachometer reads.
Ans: {"value": 900, "unit": "rpm"}
